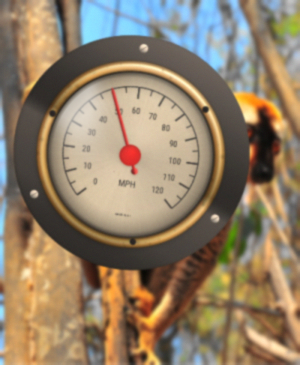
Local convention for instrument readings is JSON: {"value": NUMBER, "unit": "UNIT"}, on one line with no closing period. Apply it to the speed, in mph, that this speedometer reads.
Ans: {"value": 50, "unit": "mph"}
